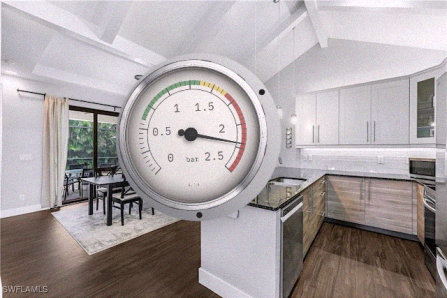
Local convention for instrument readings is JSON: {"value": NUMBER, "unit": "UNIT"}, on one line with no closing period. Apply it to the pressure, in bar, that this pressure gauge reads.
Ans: {"value": 2.2, "unit": "bar"}
